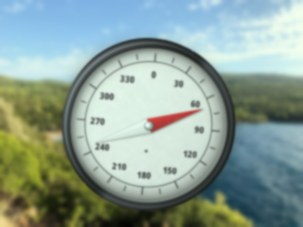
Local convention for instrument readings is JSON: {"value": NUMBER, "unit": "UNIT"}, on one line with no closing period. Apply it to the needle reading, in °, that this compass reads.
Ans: {"value": 67.5, "unit": "°"}
